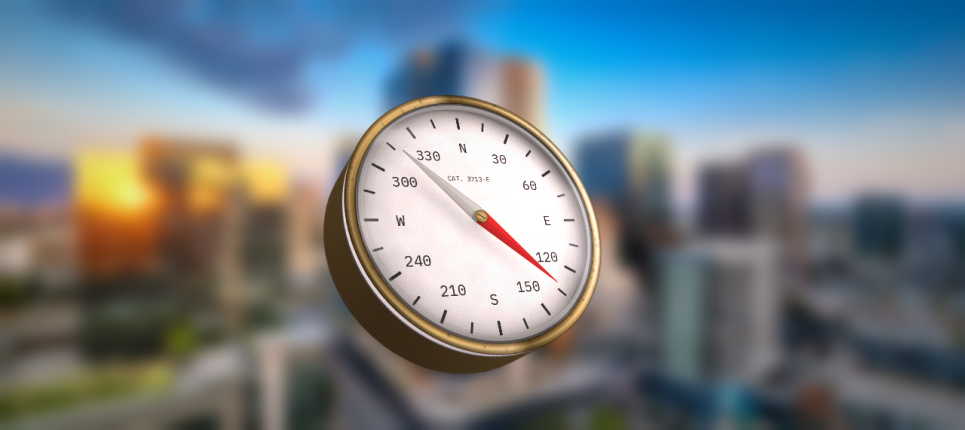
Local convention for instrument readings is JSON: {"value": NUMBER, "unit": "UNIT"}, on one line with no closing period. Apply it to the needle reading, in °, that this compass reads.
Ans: {"value": 135, "unit": "°"}
